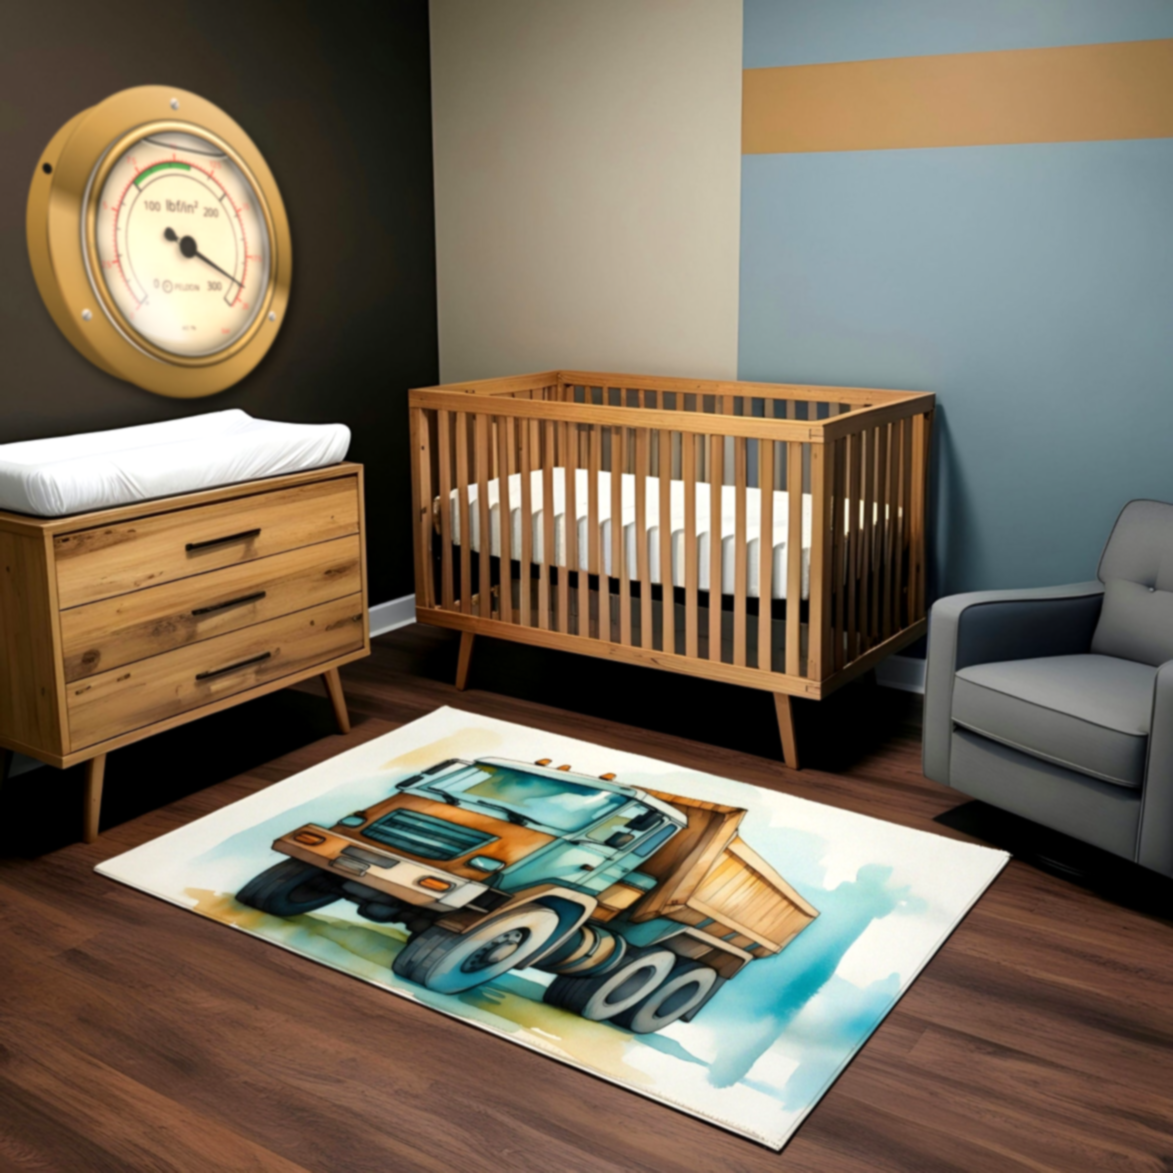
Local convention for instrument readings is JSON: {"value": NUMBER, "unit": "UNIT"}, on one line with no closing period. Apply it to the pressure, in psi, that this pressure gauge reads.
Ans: {"value": 280, "unit": "psi"}
